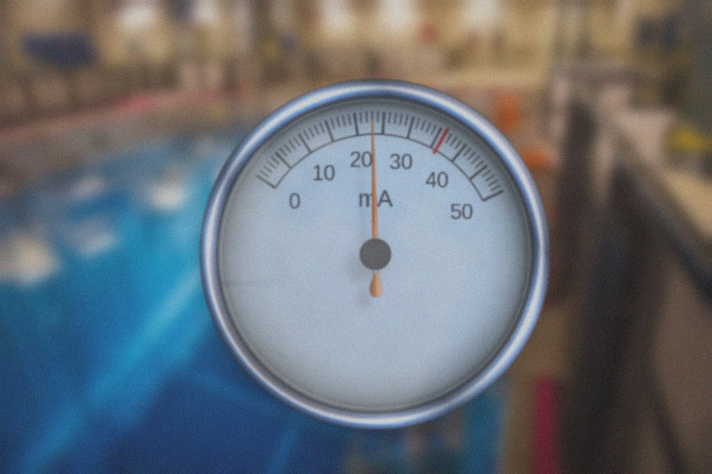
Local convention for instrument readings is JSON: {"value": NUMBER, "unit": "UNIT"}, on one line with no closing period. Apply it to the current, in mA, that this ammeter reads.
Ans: {"value": 23, "unit": "mA"}
